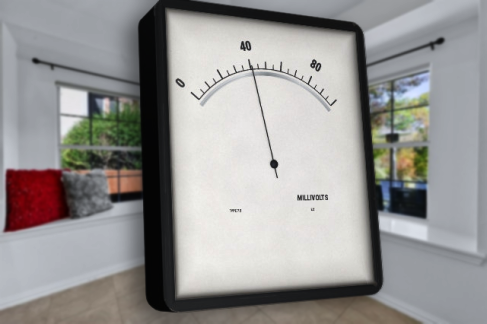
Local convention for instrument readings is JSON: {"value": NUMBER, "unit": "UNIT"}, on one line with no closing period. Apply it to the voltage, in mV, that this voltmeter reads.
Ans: {"value": 40, "unit": "mV"}
